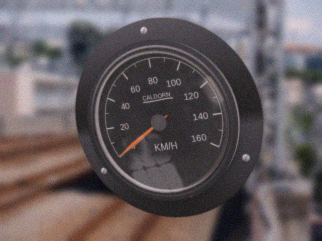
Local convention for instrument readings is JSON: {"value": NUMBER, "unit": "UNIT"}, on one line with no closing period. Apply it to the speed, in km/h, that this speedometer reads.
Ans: {"value": 0, "unit": "km/h"}
